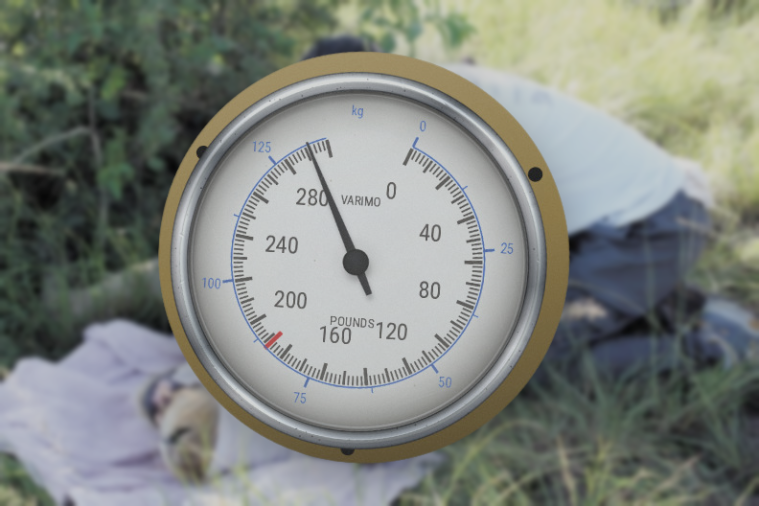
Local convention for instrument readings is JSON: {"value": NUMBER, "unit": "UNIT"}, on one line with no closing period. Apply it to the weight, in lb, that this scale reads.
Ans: {"value": 292, "unit": "lb"}
